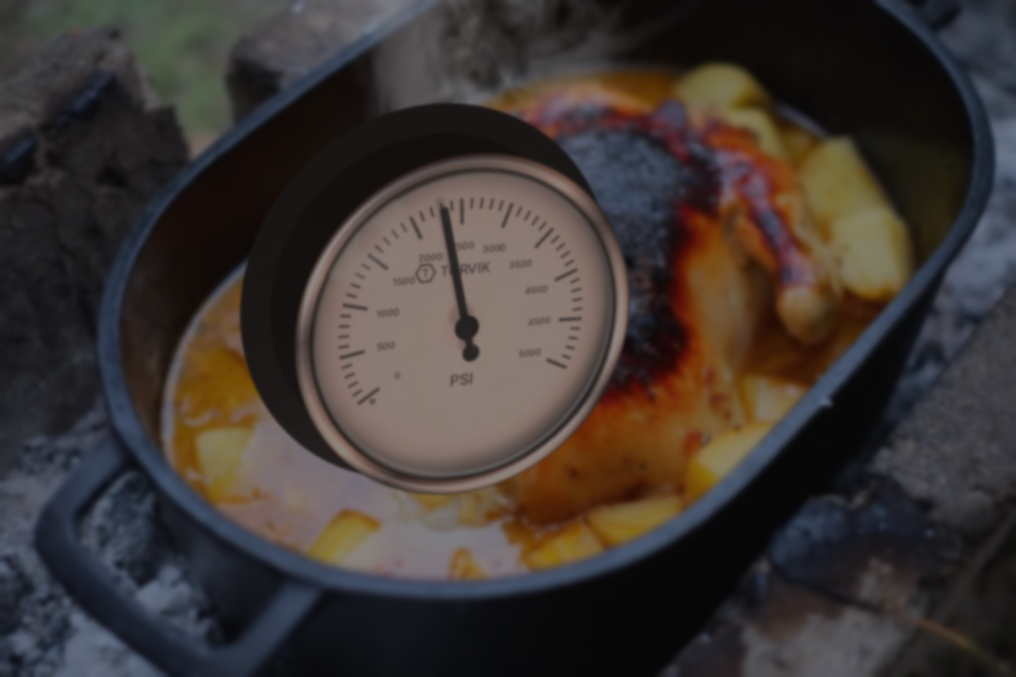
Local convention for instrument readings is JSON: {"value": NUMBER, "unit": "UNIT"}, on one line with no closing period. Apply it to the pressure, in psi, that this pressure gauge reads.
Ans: {"value": 2300, "unit": "psi"}
